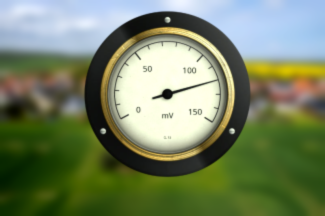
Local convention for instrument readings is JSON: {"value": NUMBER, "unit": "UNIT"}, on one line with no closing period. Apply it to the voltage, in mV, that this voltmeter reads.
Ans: {"value": 120, "unit": "mV"}
